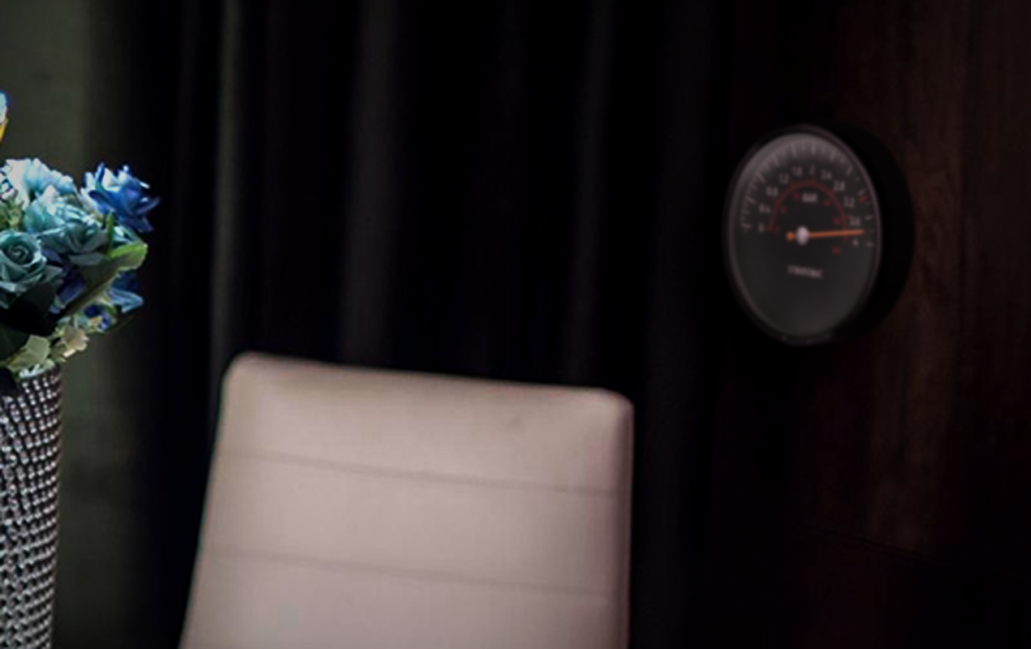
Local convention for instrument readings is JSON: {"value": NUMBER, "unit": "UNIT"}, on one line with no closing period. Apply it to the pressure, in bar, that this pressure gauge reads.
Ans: {"value": 3.8, "unit": "bar"}
